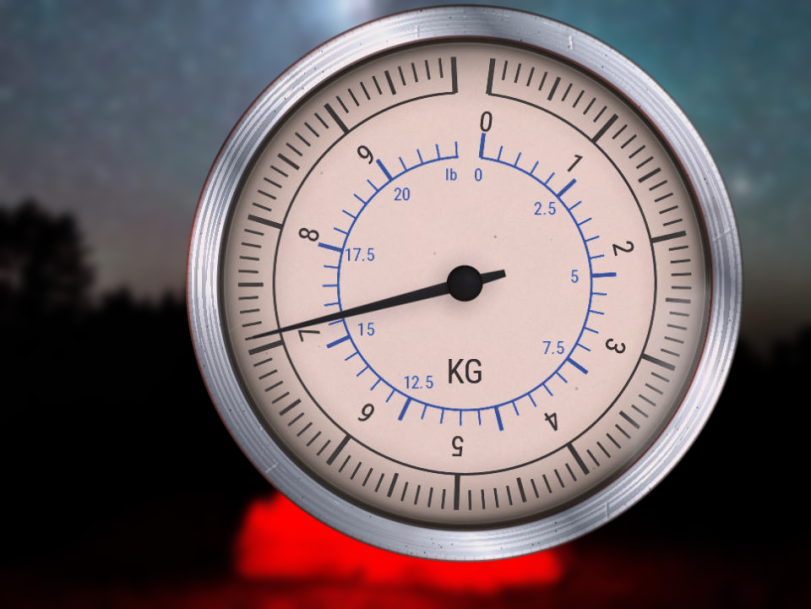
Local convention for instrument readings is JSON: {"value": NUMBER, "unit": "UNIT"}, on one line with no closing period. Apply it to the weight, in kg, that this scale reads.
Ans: {"value": 7.1, "unit": "kg"}
